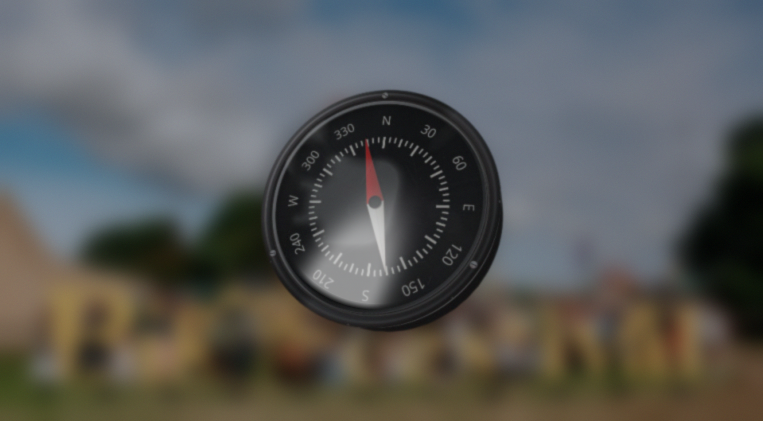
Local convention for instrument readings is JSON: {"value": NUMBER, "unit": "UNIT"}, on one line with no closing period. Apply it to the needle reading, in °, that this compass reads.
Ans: {"value": 345, "unit": "°"}
